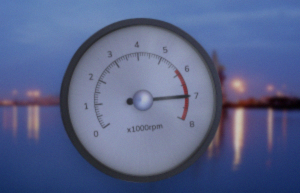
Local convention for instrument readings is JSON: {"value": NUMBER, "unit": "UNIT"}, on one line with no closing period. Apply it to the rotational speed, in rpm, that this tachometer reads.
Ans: {"value": 7000, "unit": "rpm"}
